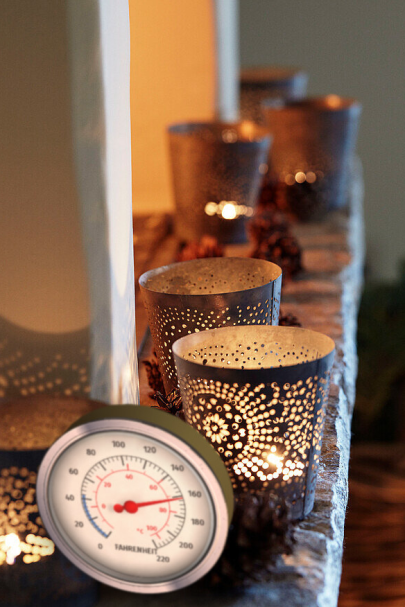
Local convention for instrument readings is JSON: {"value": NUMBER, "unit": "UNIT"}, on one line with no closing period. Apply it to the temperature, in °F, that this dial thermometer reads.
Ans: {"value": 160, "unit": "°F"}
